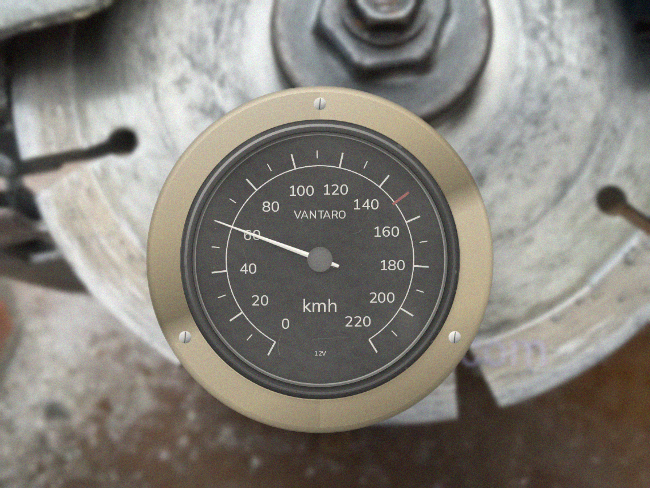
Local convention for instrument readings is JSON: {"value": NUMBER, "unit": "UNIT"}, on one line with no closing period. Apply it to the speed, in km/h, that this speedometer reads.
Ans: {"value": 60, "unit": "km/h"}
